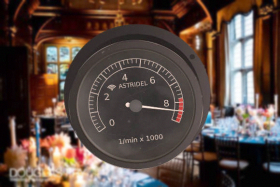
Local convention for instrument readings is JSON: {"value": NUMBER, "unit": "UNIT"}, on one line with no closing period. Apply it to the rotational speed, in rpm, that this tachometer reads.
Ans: {"value": 8400, "unit": "rpm"}
